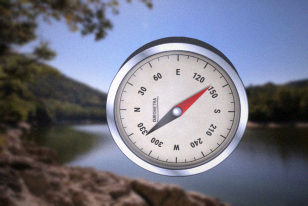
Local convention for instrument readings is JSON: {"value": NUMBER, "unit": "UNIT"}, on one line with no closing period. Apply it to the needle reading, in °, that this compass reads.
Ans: {"value": 140, "unit": "°"}
